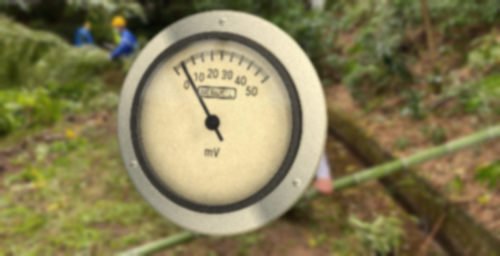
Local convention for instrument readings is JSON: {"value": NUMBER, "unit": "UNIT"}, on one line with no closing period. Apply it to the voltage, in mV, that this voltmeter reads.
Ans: {"value": 5, "unit": "mV"}
